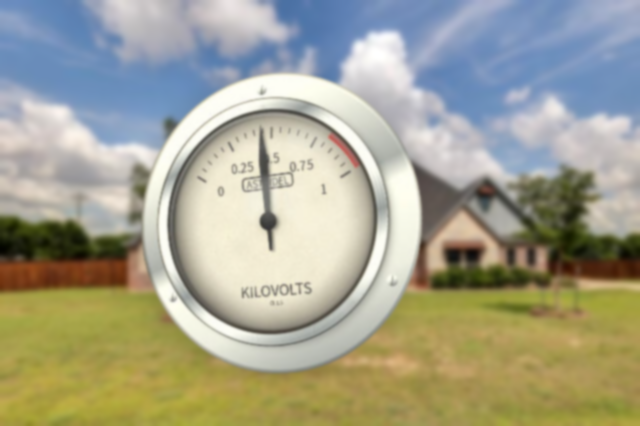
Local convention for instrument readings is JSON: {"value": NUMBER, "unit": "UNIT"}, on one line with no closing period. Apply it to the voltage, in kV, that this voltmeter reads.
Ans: {"value": 0.45, "unit": "kV"}
